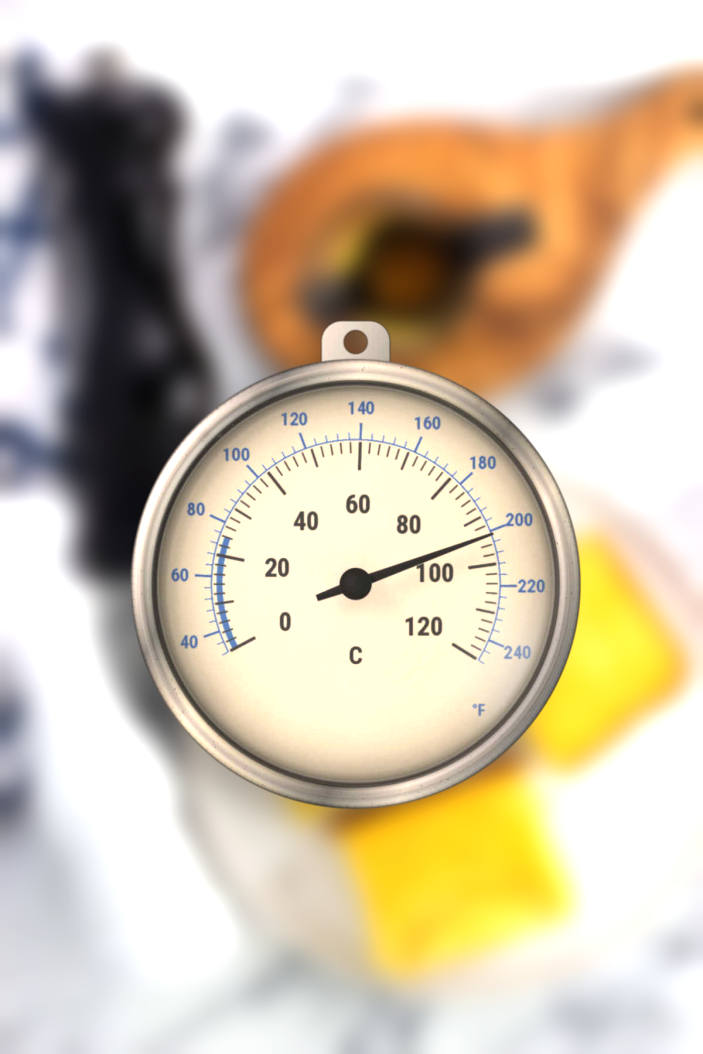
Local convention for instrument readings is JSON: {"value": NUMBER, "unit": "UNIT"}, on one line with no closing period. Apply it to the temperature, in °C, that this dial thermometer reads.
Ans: {"value": 94, "unit": "°C"}
